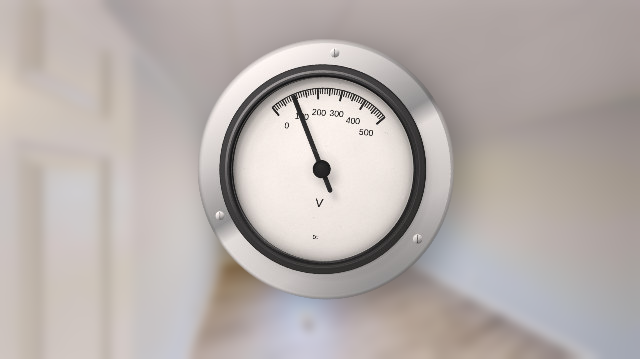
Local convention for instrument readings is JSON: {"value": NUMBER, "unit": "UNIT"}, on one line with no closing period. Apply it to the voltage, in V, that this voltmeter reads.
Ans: {"value": 100, "unit": "V"}
